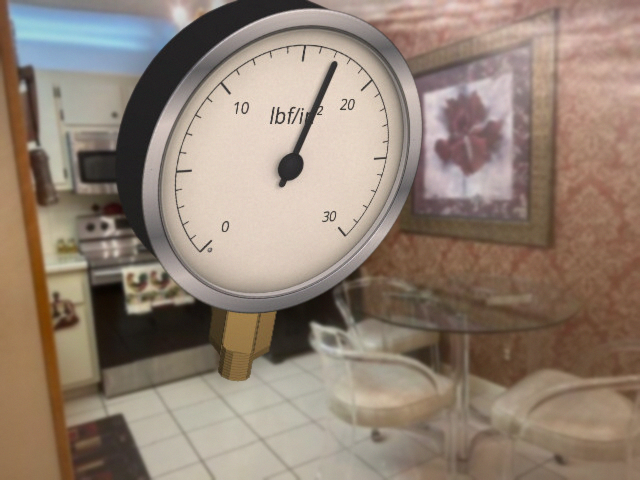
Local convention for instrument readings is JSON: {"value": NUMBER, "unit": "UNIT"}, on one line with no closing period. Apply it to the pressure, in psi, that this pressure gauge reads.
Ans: {"value": 17, "unit": "psi"}
